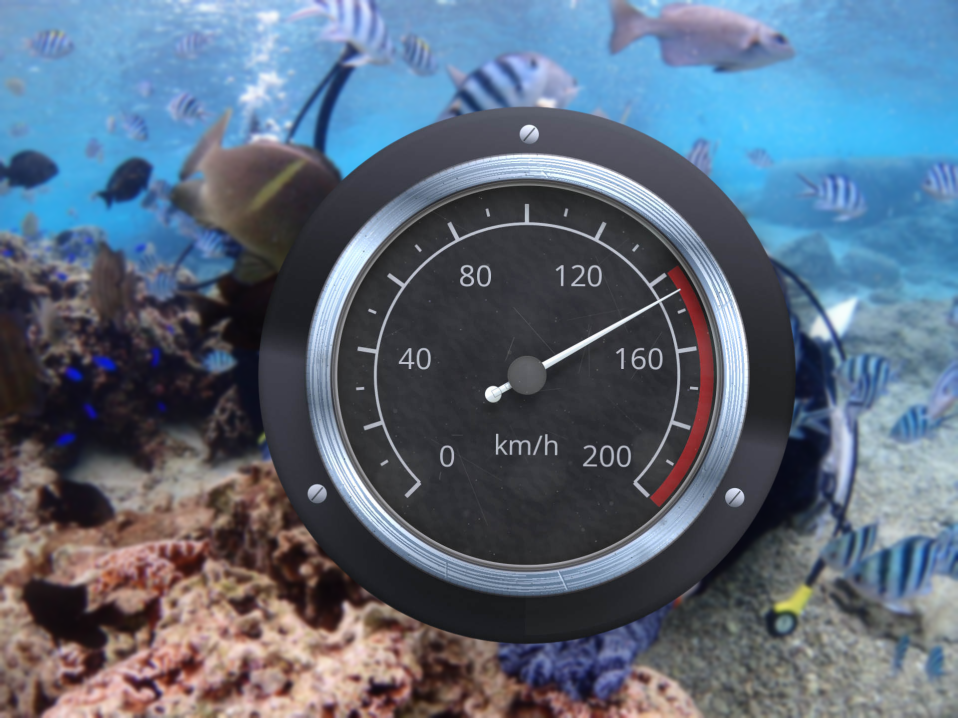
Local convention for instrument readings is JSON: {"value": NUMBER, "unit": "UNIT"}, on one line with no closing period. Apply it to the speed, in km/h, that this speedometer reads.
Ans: {"value": 145, "unit": "km/h"}
